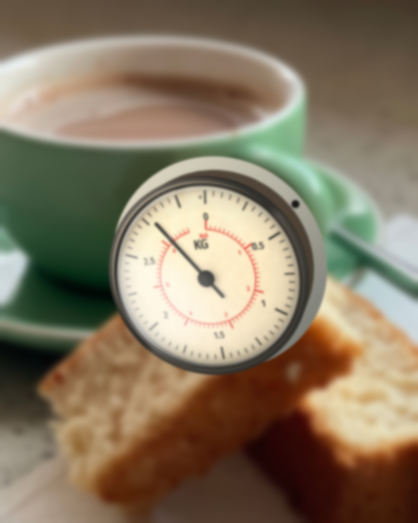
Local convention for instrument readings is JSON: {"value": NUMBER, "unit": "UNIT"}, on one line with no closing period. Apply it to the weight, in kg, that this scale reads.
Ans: {"value": 2.8, "unit": "kg"}
